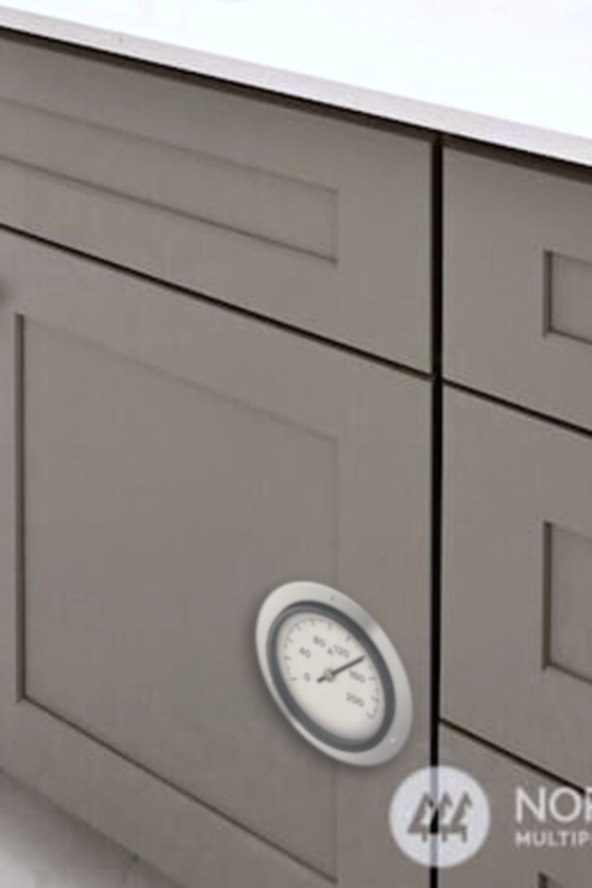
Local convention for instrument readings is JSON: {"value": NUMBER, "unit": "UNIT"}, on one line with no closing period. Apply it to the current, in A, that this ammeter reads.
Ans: {"value": 140, "unit": "A"}
